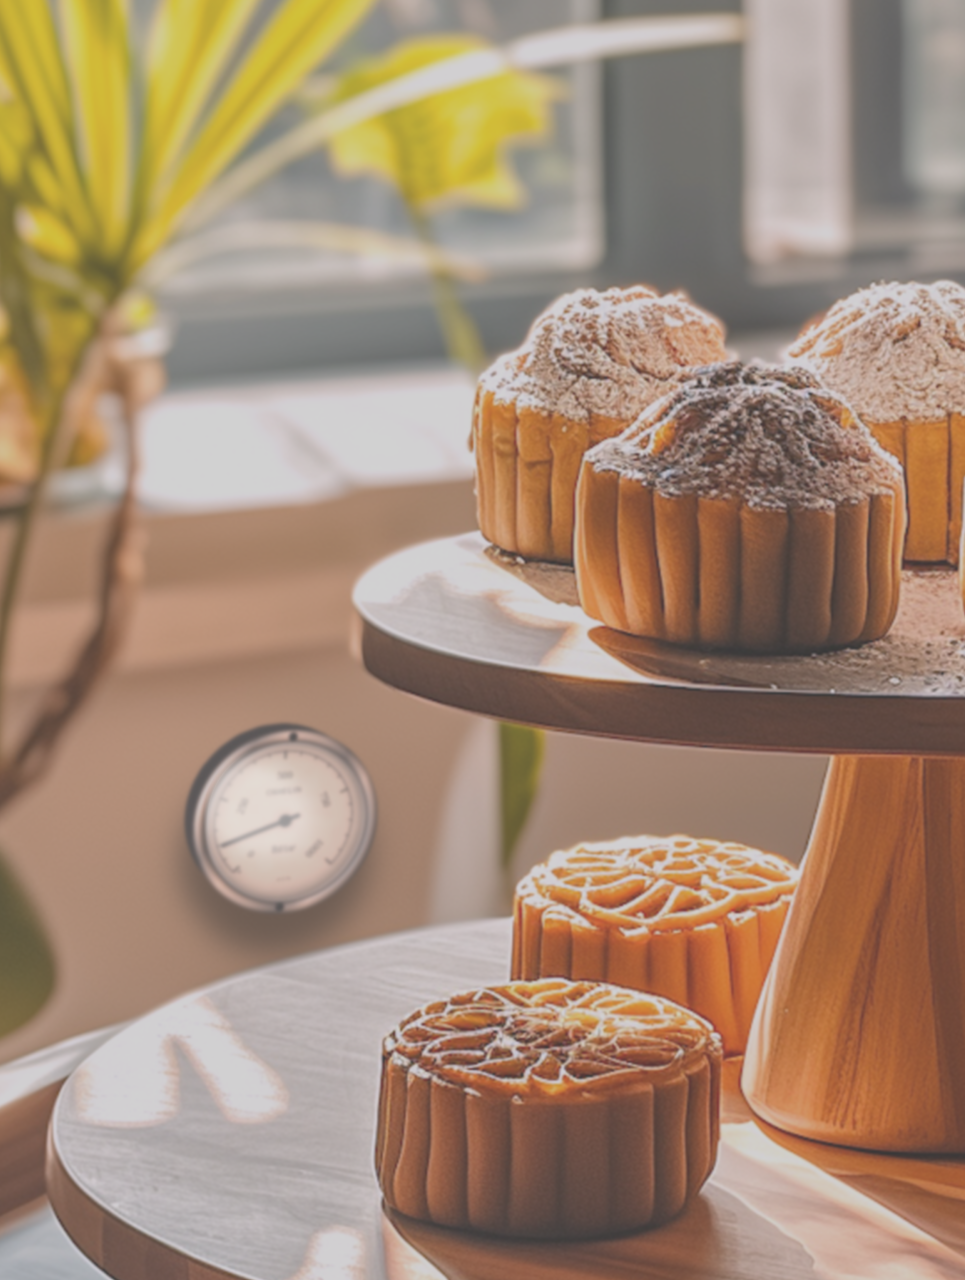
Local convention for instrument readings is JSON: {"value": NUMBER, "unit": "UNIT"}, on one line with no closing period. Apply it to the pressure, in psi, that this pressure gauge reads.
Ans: {"value": 100, "unit": "psi"}
